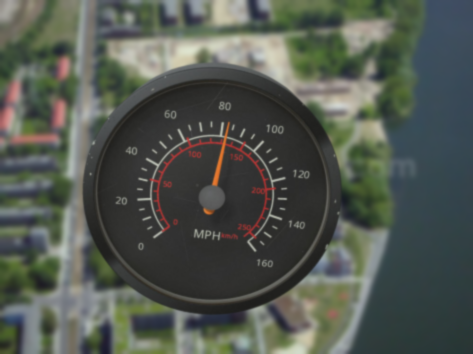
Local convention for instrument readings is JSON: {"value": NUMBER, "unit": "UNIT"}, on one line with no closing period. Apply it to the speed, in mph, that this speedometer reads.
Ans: {"value": 82.5, "unit": "mph"}
